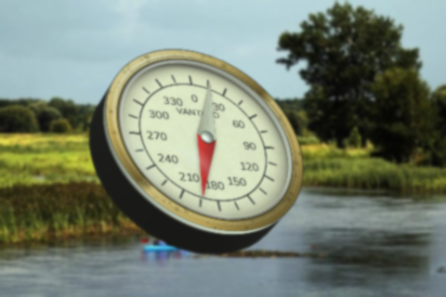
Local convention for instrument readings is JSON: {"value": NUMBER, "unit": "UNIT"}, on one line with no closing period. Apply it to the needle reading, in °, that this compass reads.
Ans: {"value": 195, "unit": "°"}
